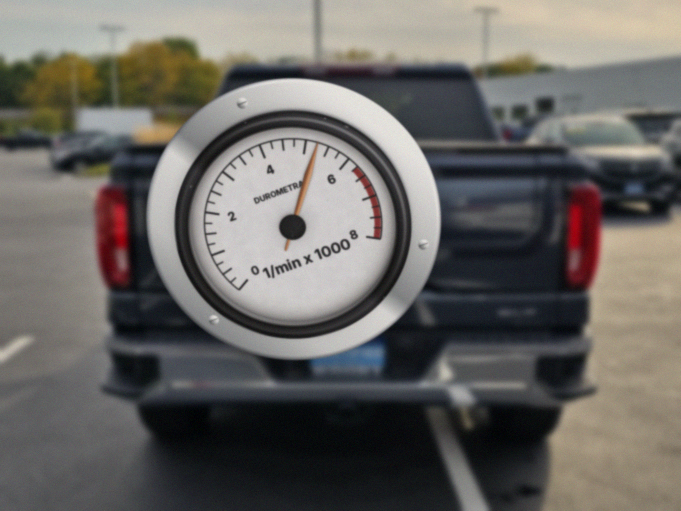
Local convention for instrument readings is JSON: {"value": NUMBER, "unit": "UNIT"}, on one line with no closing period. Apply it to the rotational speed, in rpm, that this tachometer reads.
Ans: {"value": 5250, "unit": "rpm"}
